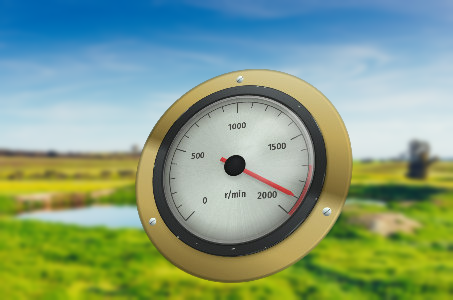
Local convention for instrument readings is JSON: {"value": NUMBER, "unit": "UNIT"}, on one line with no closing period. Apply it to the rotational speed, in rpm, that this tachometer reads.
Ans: {"value": 1900, "unit": "rpm"}
